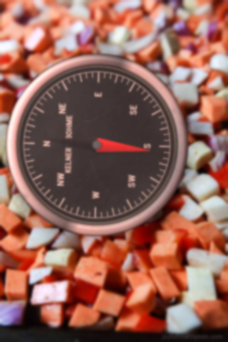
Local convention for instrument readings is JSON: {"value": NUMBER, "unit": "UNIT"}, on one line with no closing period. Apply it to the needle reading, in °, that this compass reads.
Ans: {"value": 185, "unit": "°"}
